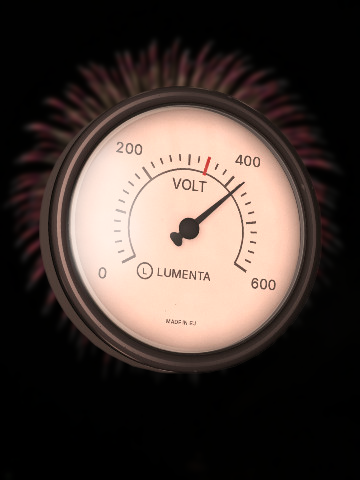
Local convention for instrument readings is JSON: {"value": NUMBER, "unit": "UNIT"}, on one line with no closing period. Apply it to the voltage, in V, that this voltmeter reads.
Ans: {"value": 420, "unit": "V"}
